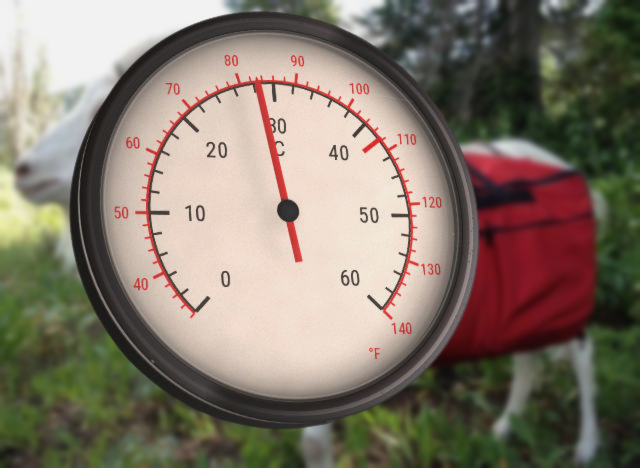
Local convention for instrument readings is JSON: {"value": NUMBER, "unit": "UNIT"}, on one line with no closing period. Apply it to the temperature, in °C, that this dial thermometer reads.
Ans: {"value": 28, "unit": "°C"}
